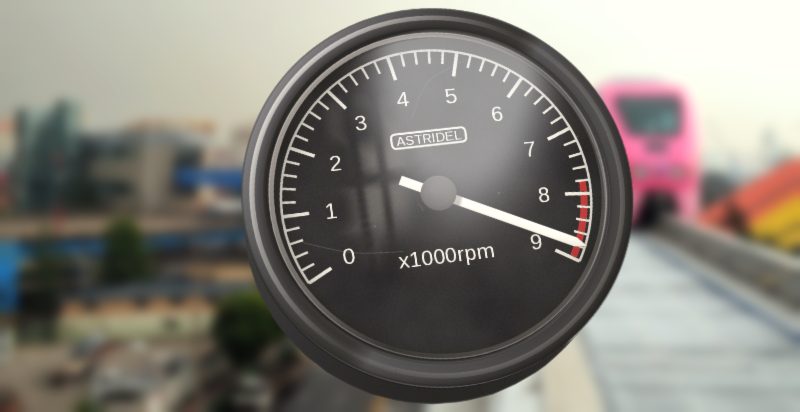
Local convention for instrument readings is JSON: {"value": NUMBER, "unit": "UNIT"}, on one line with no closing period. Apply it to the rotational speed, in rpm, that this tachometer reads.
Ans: {"value": 8800, "unit": "rpm"}
